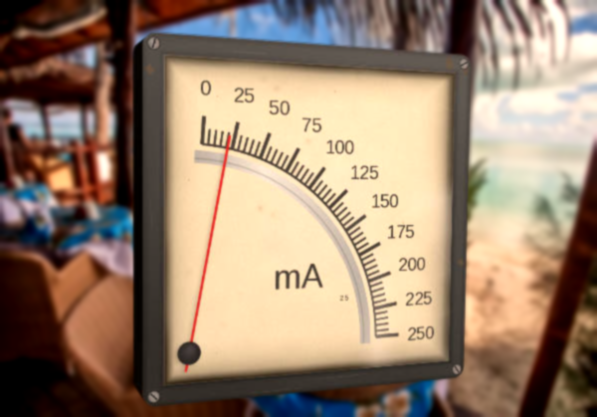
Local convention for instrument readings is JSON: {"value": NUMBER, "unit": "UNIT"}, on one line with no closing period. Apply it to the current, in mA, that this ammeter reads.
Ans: {"value": 20, "unit": "mA"}
